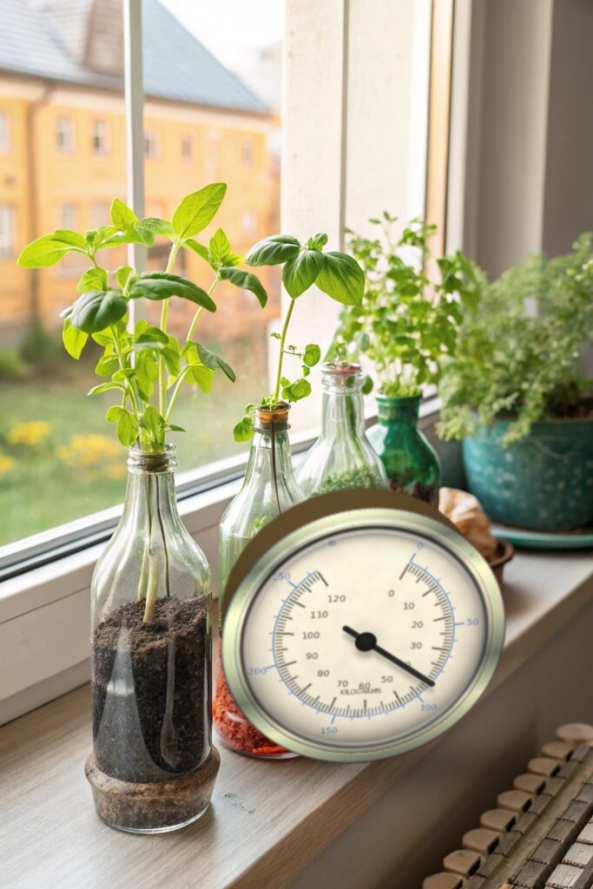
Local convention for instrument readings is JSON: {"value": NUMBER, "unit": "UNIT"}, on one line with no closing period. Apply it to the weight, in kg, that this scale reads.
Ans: {"value": 40, "unit": "kg"}
